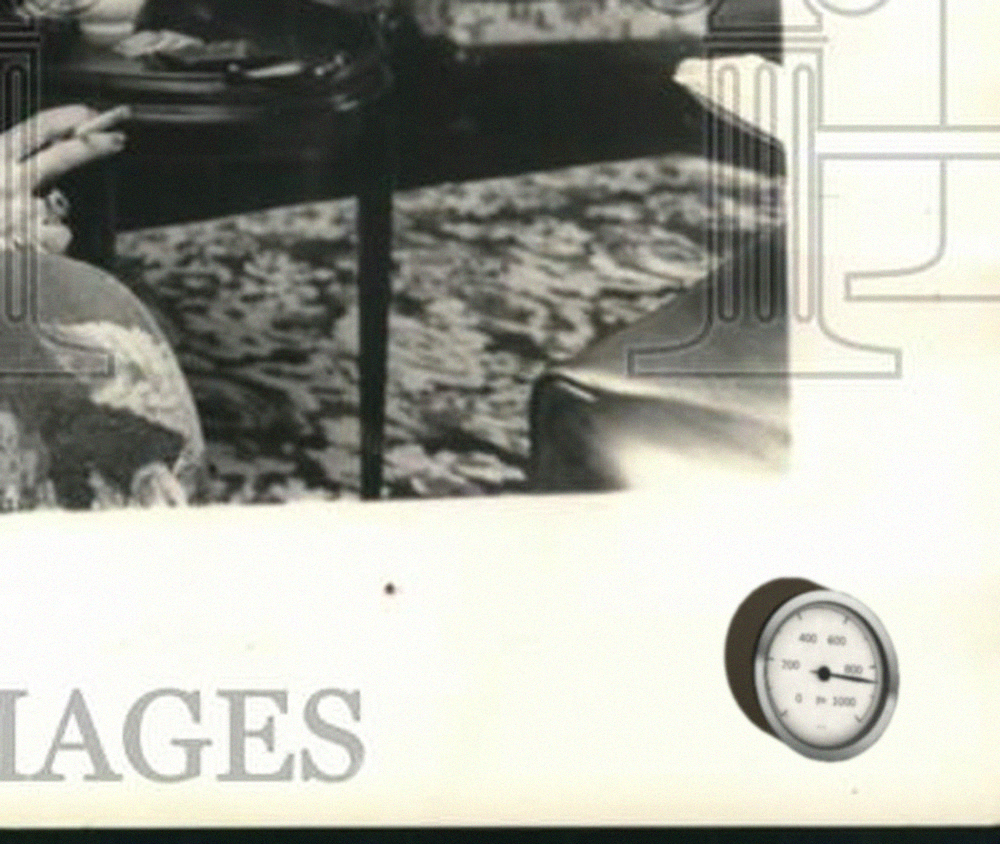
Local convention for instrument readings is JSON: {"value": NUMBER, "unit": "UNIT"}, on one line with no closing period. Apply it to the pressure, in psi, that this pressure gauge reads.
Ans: {"value": 850, "unit": "psi"}
